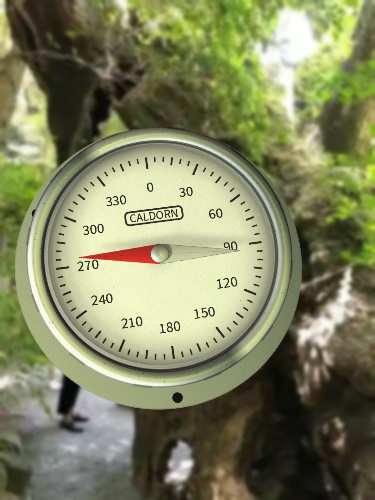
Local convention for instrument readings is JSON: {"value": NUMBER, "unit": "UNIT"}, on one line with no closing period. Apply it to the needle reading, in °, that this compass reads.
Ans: {"value": 275, "unit": "°"}
